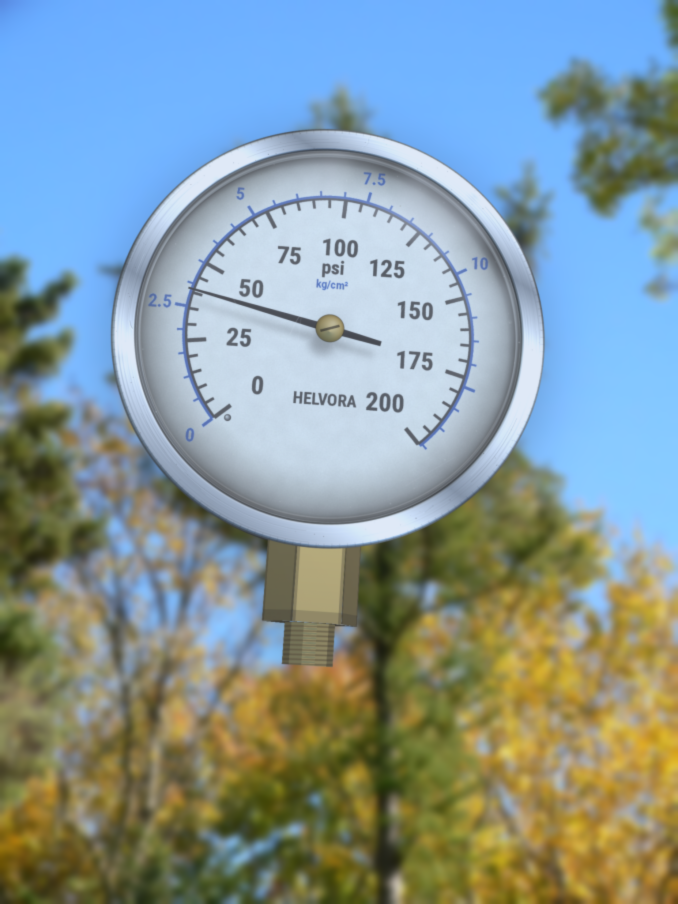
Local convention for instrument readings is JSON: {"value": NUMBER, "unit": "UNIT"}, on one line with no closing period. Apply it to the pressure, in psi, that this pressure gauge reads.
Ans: {"value": 40, "unit": "psi"}
